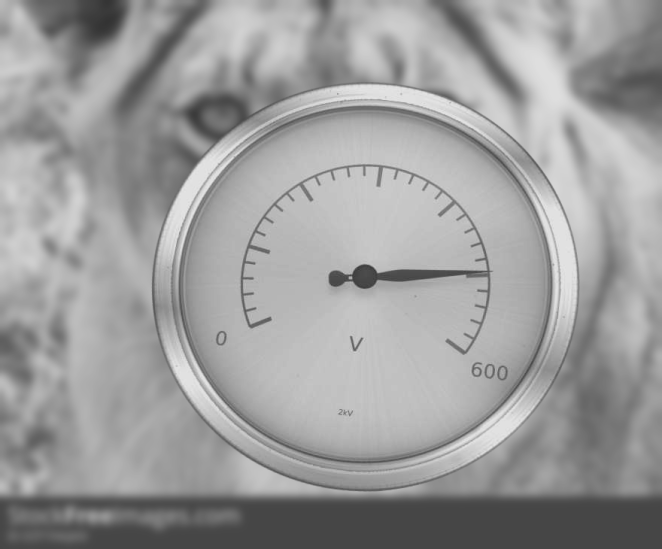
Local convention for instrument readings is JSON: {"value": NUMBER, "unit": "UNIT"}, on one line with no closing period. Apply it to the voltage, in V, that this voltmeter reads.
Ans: {"value": 500, "unit": "V"}
